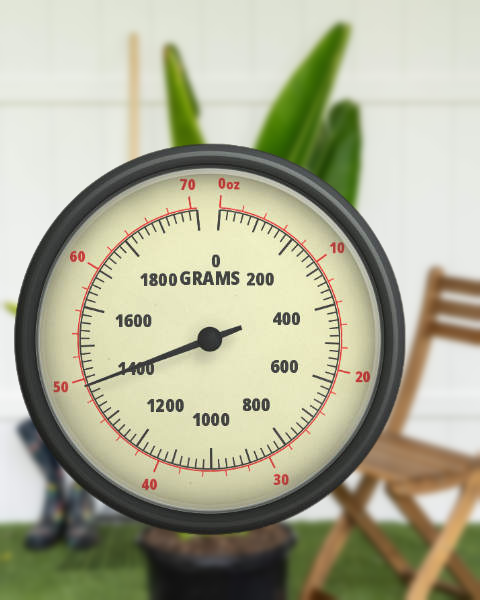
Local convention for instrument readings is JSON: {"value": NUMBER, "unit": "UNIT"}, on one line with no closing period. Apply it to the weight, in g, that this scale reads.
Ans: {"value": 1400, "unit": "g"}
